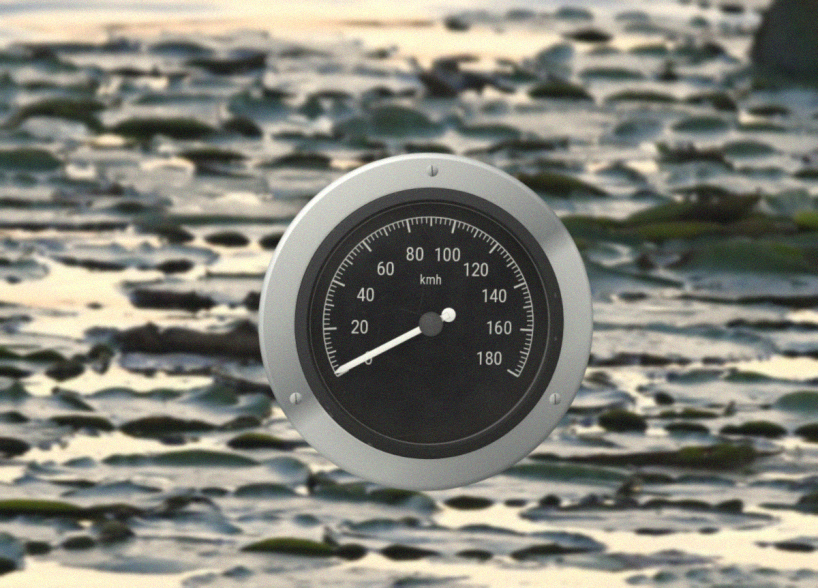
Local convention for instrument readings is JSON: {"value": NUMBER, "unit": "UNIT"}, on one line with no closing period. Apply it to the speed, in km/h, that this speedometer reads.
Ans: {"value": 2, "unit": "km/h"}
